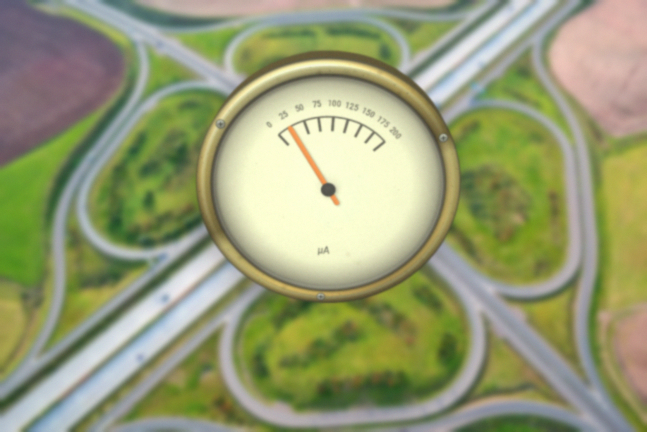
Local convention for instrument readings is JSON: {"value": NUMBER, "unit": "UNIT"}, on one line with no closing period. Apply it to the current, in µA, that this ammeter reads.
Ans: {"value": 25, "unit": "µA"}
